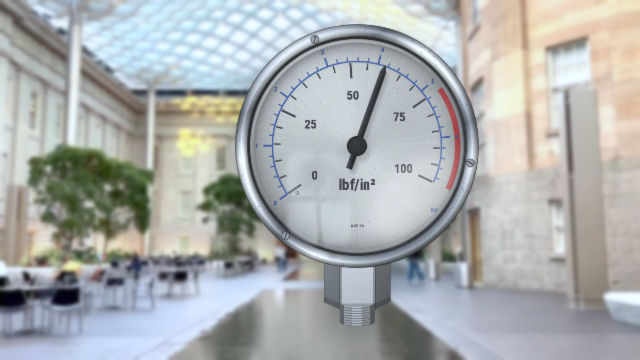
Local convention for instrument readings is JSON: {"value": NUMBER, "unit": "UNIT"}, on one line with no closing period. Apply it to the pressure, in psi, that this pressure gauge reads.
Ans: {"value": 60, "unit": "psi"}
